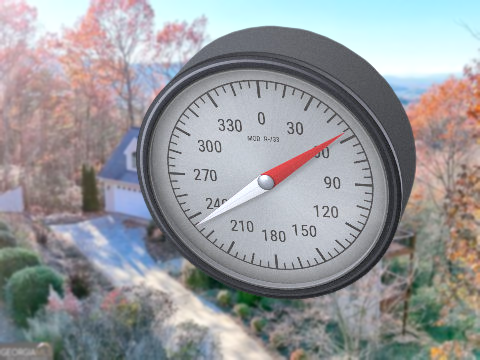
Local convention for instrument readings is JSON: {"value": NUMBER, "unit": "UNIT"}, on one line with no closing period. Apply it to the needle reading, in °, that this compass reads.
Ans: {"value": 55, "unit": "°"}
